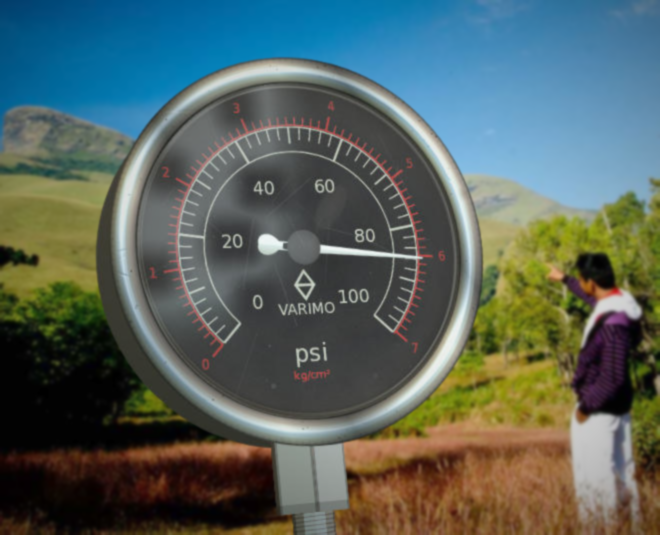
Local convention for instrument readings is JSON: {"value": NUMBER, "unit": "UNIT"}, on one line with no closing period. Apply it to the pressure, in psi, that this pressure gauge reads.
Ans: {"value": 86, "unit": "psi"}
